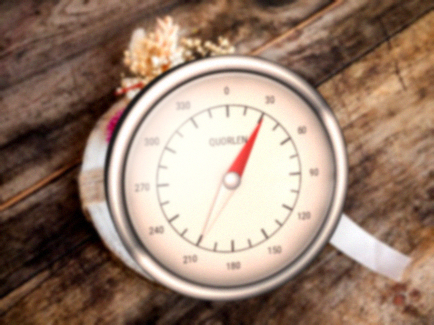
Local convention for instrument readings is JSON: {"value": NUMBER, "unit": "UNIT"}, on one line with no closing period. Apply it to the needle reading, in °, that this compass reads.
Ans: {"value": 30, "unit": "°"}
